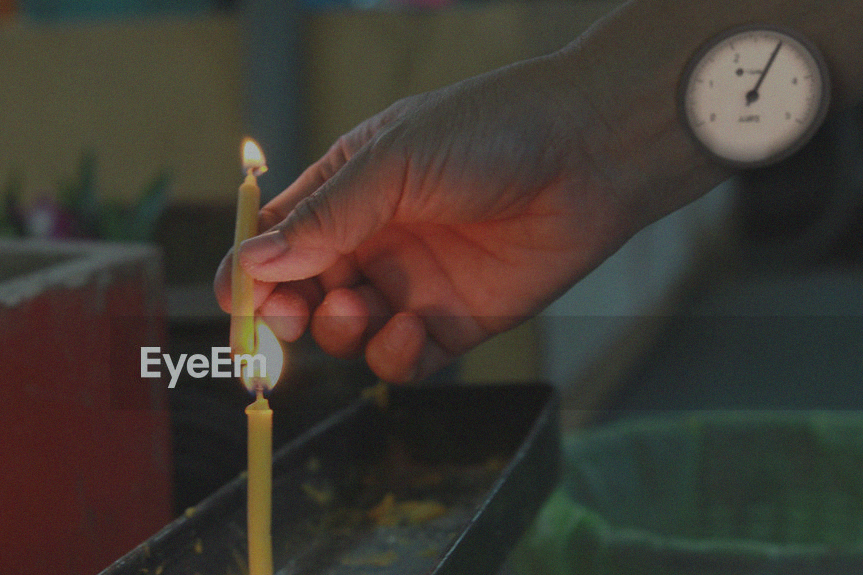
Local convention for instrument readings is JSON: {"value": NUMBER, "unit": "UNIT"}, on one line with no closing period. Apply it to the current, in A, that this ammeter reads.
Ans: {"value": 3, "unit": "A"}
